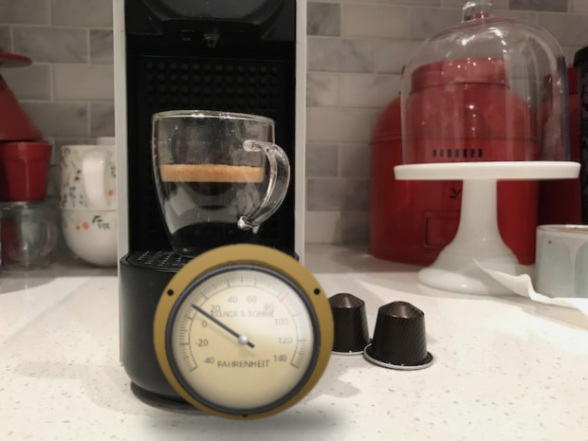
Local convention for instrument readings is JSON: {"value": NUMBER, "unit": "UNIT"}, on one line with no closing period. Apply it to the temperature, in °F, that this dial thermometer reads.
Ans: {"value": 10, "unit": "°F"}
